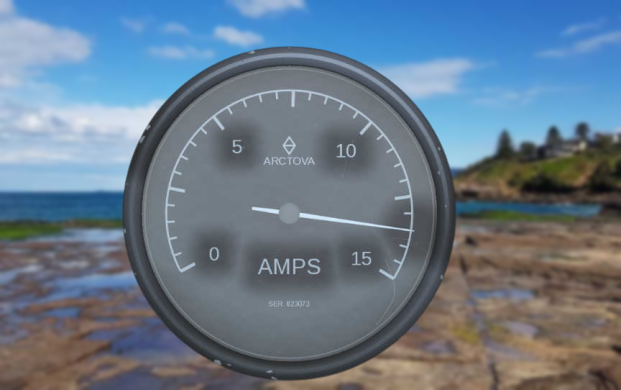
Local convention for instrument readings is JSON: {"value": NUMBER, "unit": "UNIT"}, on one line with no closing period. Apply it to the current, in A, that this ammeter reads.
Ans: {"value": 13.5, "unit": "A"}
